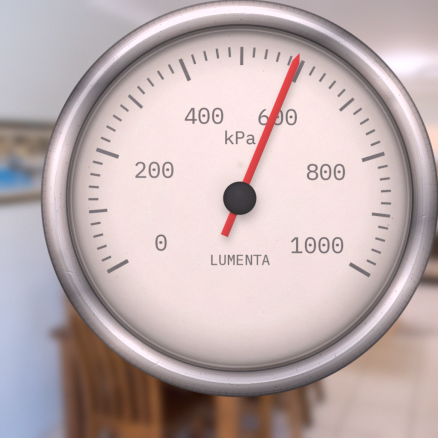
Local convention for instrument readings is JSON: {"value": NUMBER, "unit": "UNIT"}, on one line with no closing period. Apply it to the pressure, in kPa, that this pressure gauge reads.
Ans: {"value": 590, "unit": "kPa"}
